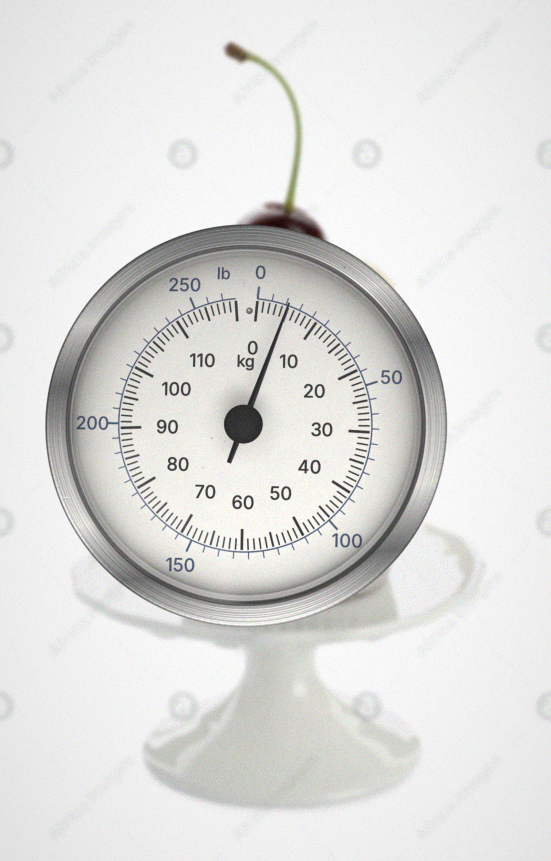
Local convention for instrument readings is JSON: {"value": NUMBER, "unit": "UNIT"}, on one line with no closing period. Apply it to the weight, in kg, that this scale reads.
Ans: {"value": 5, "unit": "kg"}
